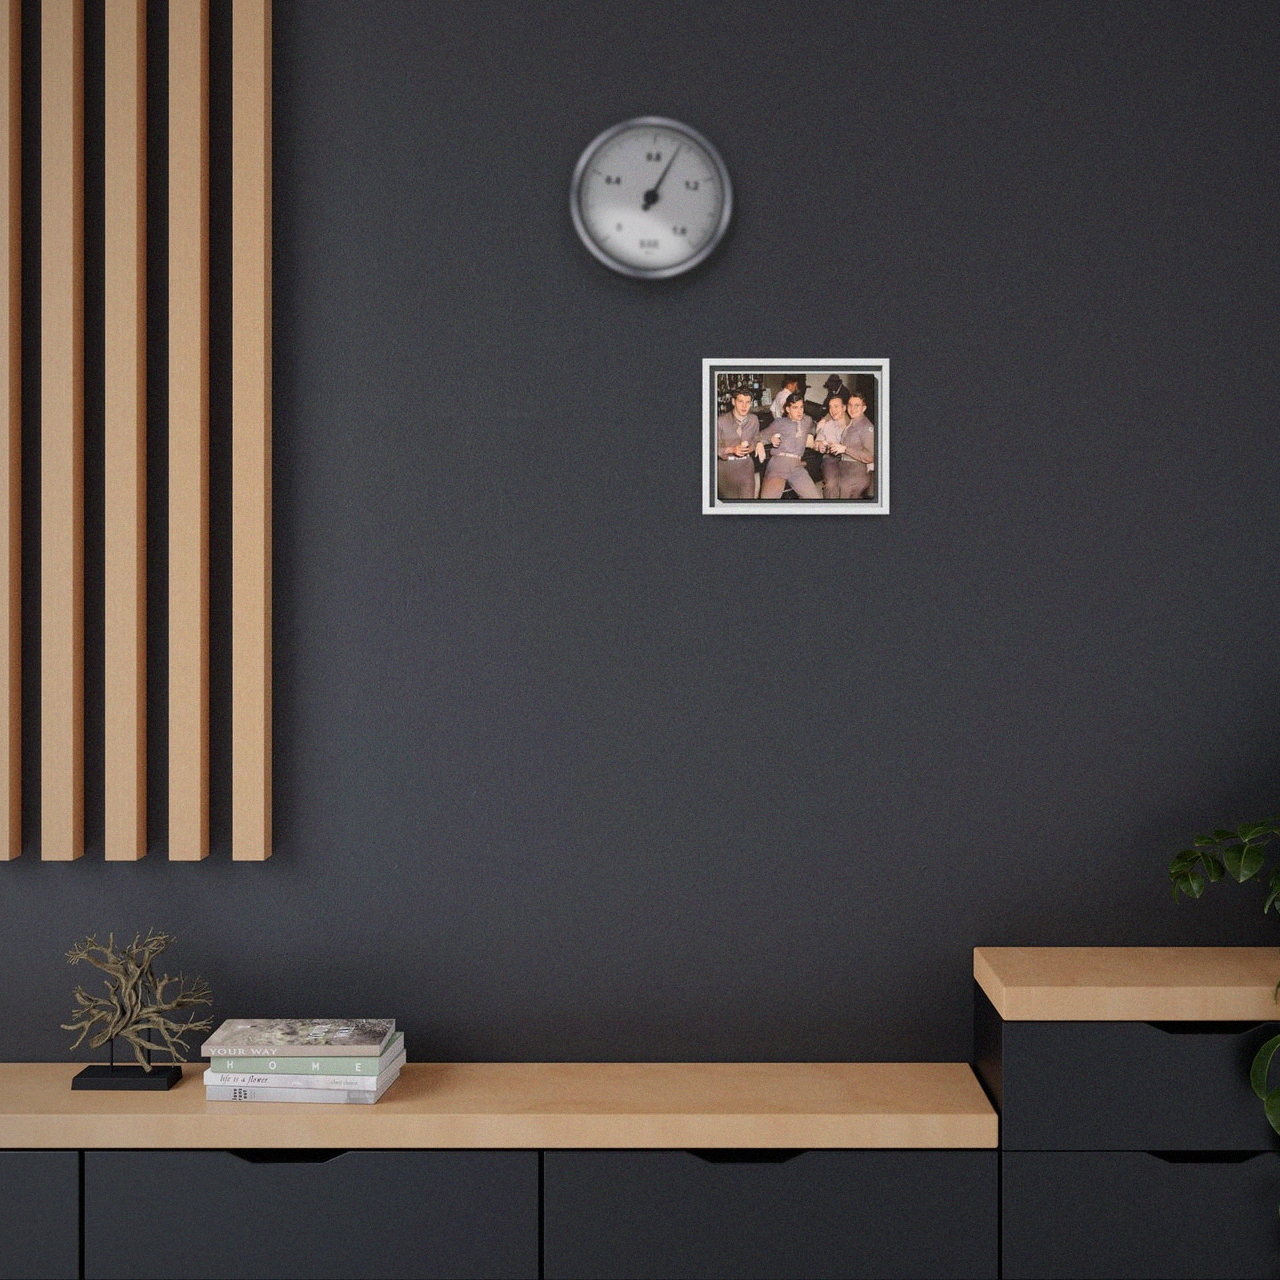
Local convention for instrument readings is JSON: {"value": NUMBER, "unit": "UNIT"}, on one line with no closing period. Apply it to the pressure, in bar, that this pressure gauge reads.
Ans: {"value": 0.95, "unit": "bar"}
